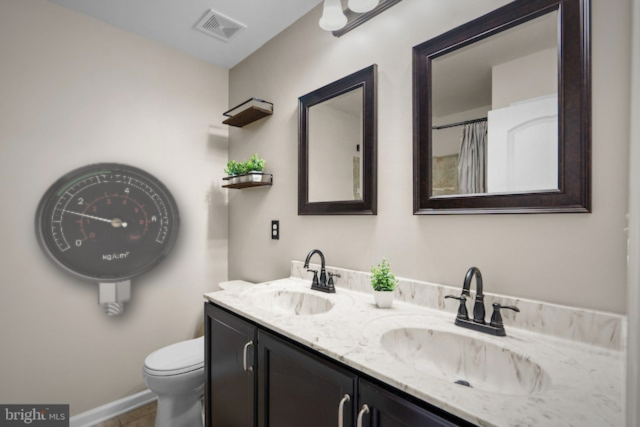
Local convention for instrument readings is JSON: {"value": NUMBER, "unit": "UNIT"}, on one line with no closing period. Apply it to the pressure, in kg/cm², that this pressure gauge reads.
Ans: {"value": 1.4, "unit": "kg/cm²"}
